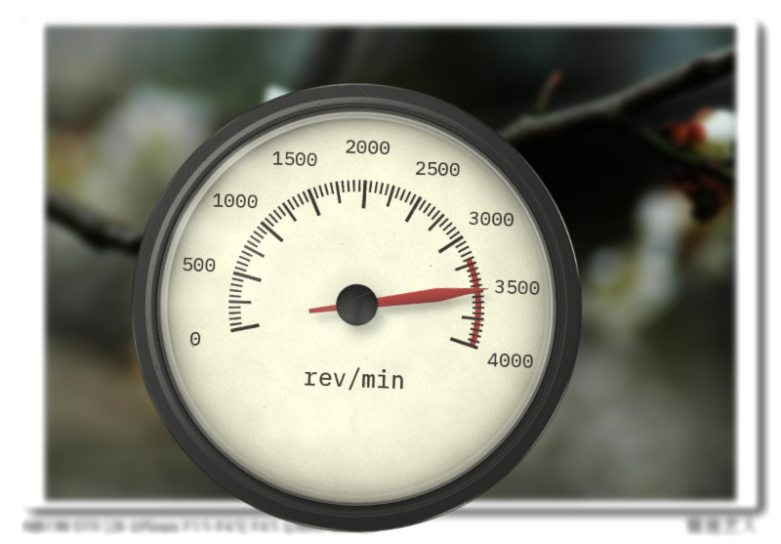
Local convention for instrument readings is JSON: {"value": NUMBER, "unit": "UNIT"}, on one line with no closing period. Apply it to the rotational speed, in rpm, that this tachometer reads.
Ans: {"value": 3500, "unit": "rpm"}
